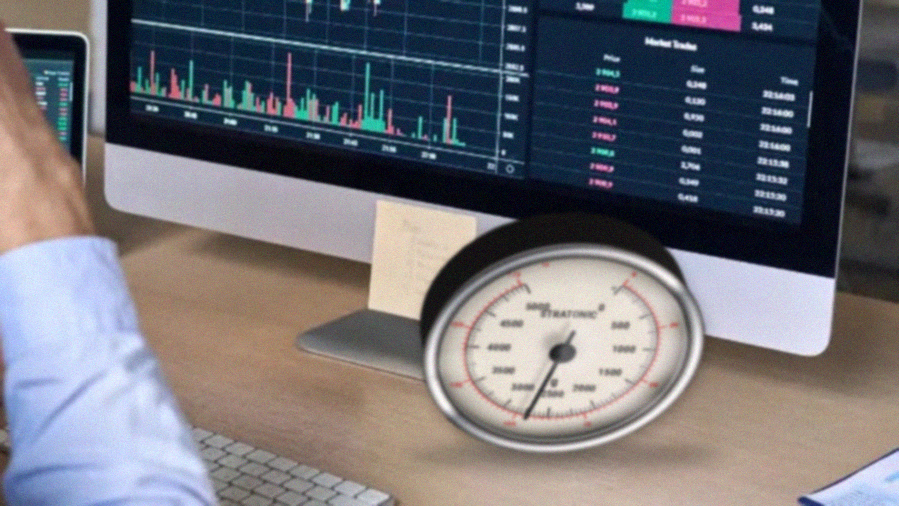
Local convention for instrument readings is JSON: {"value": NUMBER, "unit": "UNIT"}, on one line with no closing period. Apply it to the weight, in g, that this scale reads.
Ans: {"value": 2750, "unit": "g"}
